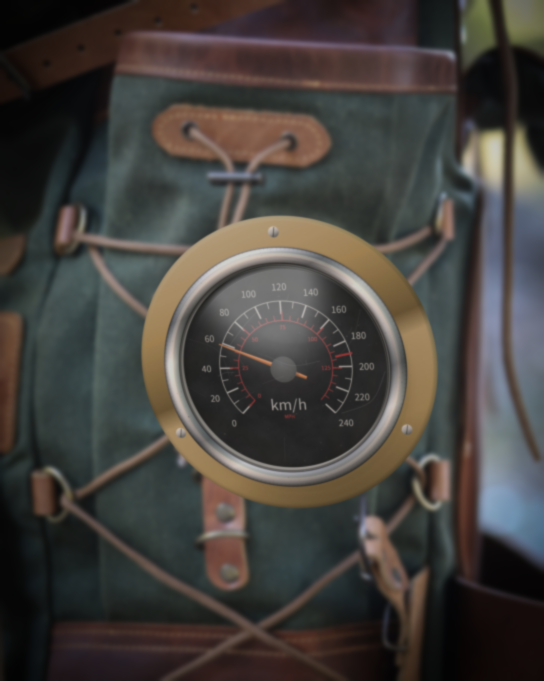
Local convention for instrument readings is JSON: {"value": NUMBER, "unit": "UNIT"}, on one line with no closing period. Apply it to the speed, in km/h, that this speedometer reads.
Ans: {"value": 60, "unit": "km/h"}
